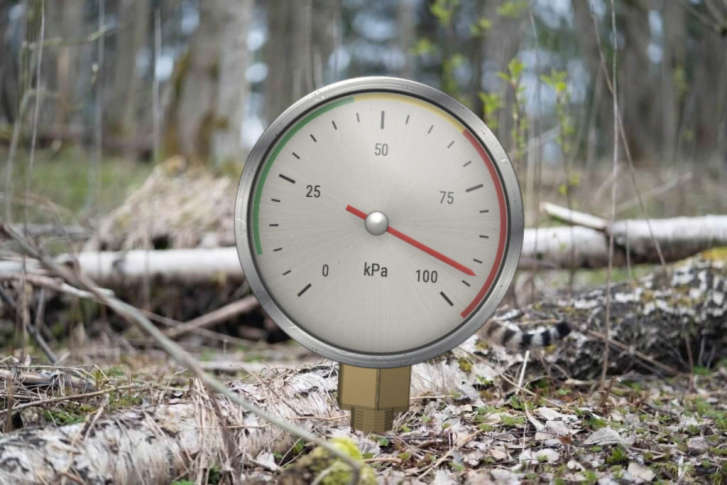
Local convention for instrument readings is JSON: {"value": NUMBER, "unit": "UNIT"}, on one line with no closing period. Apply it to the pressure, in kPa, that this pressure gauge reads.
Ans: {"value": 92.5, "unit": "kPa"}
